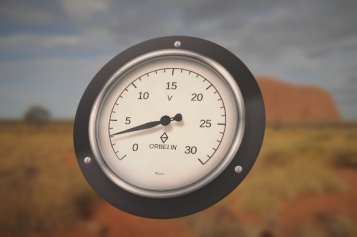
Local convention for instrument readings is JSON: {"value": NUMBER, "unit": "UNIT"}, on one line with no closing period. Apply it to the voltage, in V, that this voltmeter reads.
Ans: {"value": 3, "unit": "V"}
